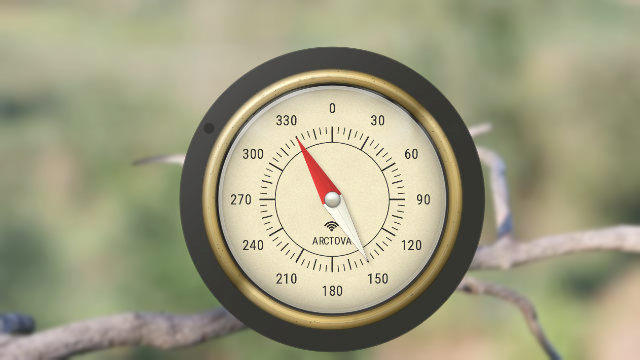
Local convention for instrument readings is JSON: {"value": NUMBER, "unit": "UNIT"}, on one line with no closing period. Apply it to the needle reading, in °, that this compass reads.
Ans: {"value": 330, "unit": "°"}
